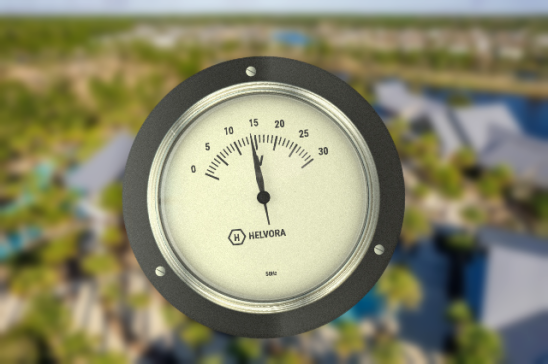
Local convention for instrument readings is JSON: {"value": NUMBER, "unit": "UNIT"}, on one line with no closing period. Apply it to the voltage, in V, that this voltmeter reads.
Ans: {"value": 14, "unit": "V"}
